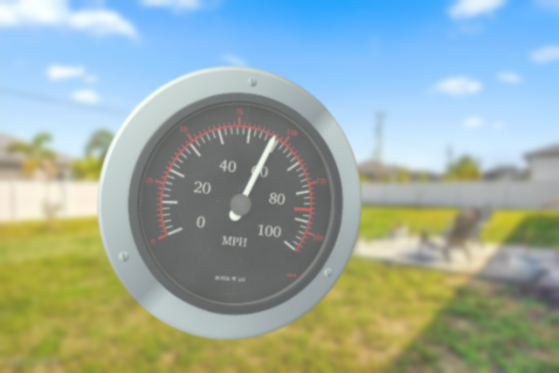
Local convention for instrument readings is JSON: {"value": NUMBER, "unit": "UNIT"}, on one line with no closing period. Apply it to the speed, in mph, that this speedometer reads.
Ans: {"value": 58, "unit": "mph"}
